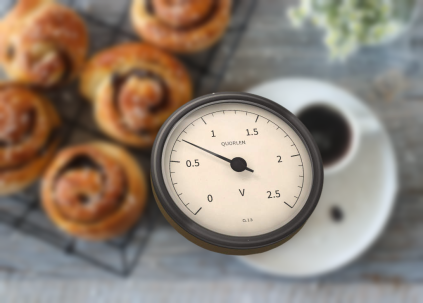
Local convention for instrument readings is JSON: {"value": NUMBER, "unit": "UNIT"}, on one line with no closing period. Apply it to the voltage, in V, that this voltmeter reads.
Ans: {"value": 0.7, "unit": "V"}
